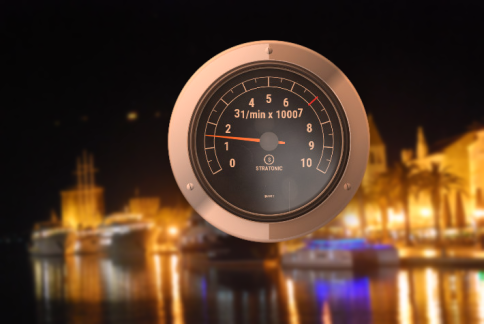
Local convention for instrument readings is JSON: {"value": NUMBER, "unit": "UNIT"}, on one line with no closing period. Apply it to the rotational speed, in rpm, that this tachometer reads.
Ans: {"value": 1500, "unit": "rpm"}
